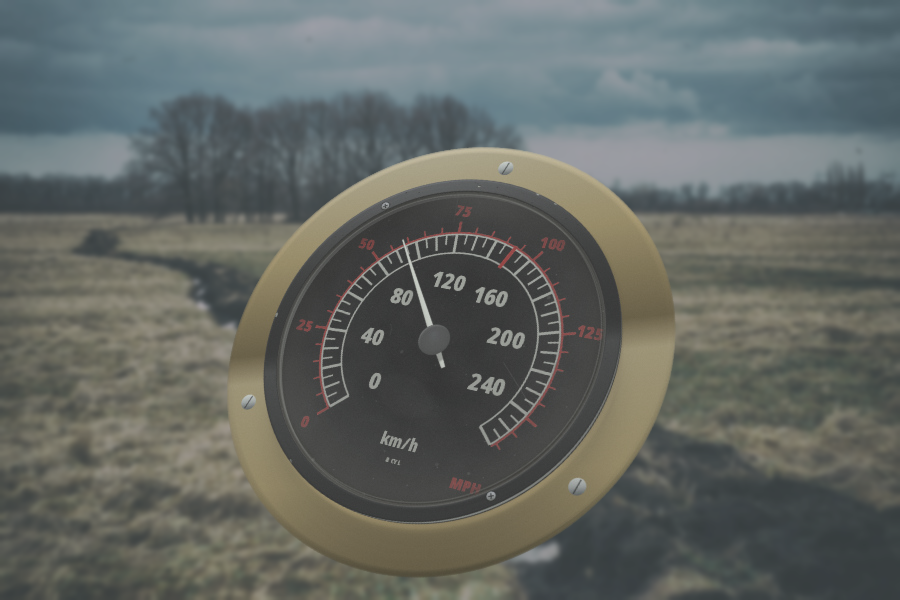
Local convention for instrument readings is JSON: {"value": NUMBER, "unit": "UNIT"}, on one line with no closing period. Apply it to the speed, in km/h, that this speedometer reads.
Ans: {"value": 95, "unit": "km/h"}
